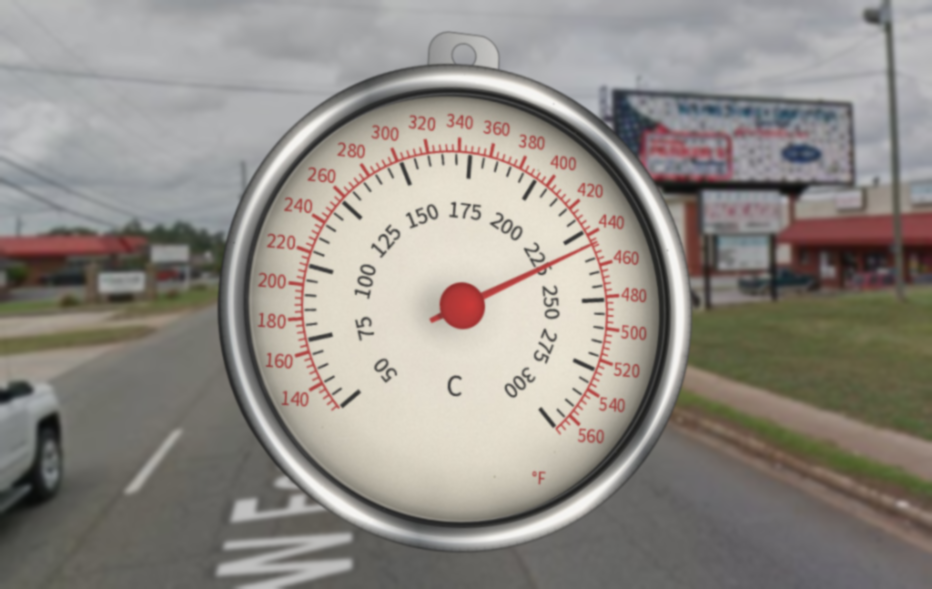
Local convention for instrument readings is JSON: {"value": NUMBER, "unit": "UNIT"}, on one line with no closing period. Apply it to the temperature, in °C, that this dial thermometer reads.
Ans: {"value": 230, "unit": "°C"}
